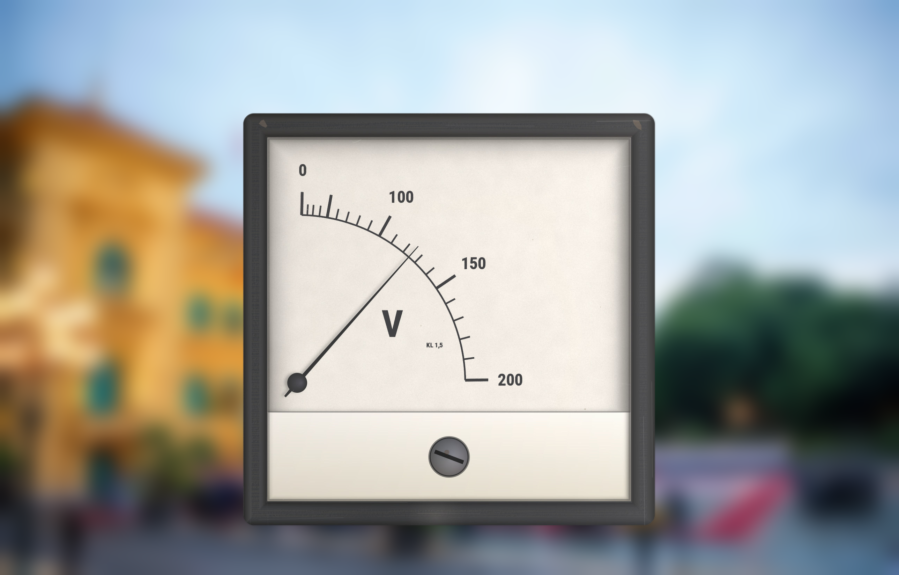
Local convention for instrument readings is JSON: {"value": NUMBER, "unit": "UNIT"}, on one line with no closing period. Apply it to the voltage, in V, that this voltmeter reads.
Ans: {"value": 125, "unit": "V"}
